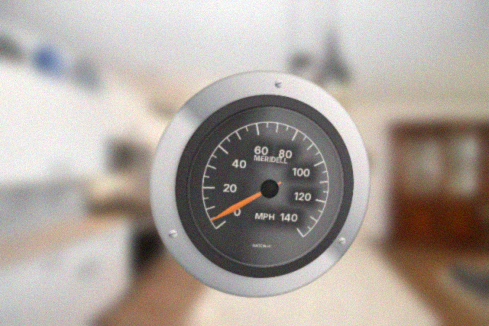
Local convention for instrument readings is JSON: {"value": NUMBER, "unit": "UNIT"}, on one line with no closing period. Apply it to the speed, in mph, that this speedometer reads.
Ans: {"value": 5, "unit": "mph"}
